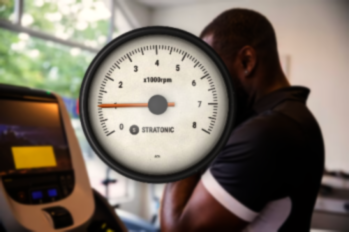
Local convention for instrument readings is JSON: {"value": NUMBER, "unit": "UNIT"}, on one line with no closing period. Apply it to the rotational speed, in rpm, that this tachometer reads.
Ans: {"value": 1000, "unit": "rpm"}
